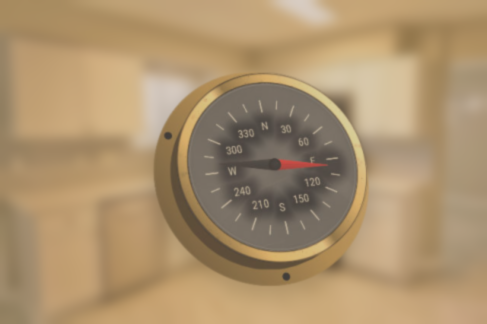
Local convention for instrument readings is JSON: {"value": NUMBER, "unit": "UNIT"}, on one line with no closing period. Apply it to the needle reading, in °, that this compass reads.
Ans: {"value": 97.5, "unit": "°"}
